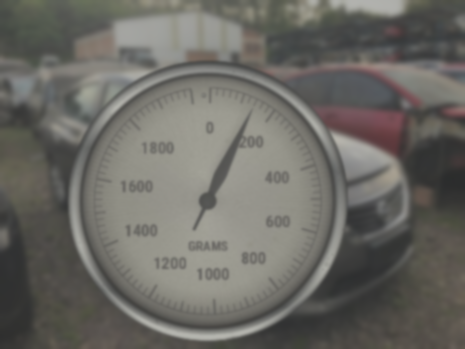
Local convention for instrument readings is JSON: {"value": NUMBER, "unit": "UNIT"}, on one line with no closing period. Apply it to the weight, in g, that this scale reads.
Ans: {"value": 140, "unit": "g"}
